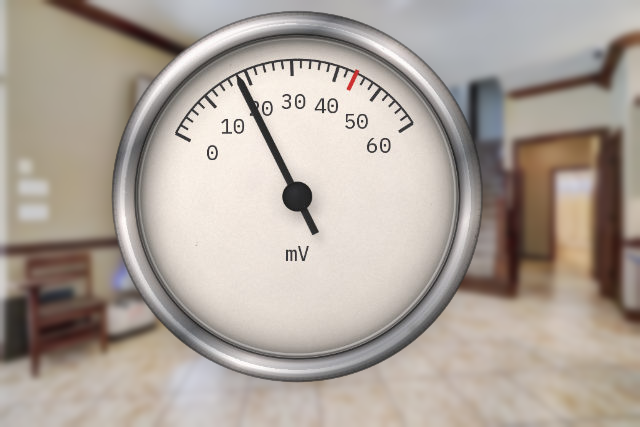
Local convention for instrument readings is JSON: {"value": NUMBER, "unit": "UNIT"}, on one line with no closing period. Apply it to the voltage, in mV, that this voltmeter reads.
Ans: {"value": 18, "unit": "mV"}
